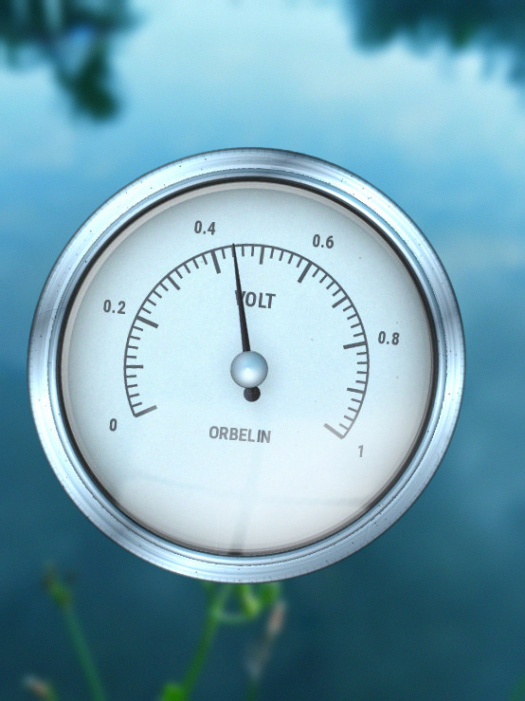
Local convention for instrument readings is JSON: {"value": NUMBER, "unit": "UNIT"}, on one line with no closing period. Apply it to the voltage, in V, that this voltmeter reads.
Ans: {"value": 0.44, "unit": "V"}
